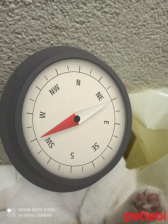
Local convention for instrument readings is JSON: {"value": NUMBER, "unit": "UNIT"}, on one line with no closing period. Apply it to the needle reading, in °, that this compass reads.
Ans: {"value": 240, "unit": "°"}
